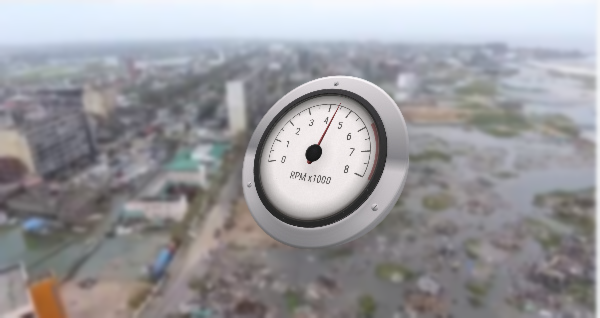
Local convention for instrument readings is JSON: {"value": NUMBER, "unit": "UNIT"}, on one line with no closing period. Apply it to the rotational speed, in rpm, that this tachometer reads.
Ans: {"value": 4500, "unit": "rpm"}
